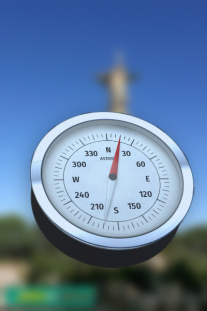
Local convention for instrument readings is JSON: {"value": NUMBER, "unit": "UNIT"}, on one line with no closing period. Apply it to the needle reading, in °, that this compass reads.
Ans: {"value": 15, "unit": "°"}
